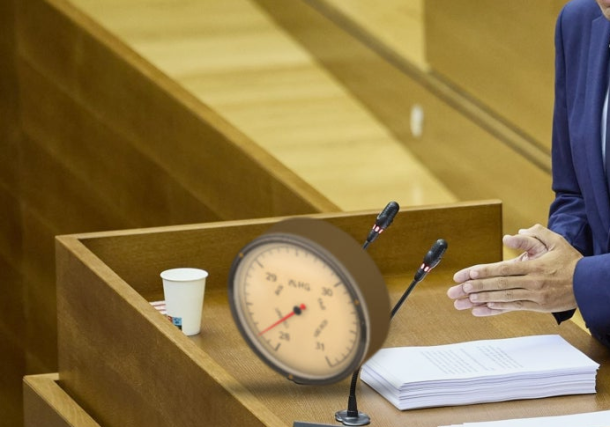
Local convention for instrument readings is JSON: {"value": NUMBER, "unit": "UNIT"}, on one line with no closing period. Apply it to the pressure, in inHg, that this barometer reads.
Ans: {"value": 28.2, "unit": "inHg"}
